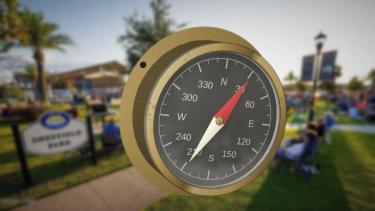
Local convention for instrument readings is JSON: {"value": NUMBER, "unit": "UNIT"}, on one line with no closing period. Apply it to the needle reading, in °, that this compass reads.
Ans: {"value": 30, "unit": "°"}
